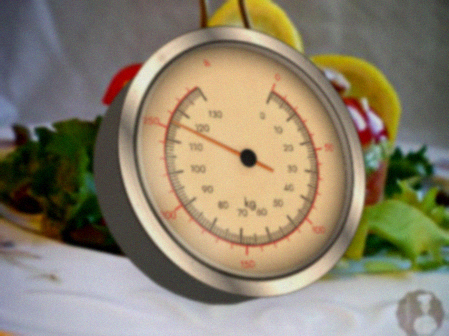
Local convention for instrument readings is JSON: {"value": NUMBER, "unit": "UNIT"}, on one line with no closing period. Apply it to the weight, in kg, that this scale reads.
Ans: {"value": 115, "unit": "kg"}
